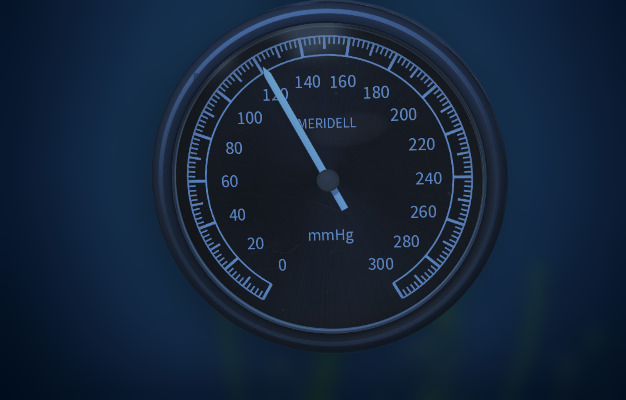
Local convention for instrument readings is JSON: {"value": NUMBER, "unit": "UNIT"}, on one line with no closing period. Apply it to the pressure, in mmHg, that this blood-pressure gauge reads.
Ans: {"value": 122, "unit": "mmHg"}
